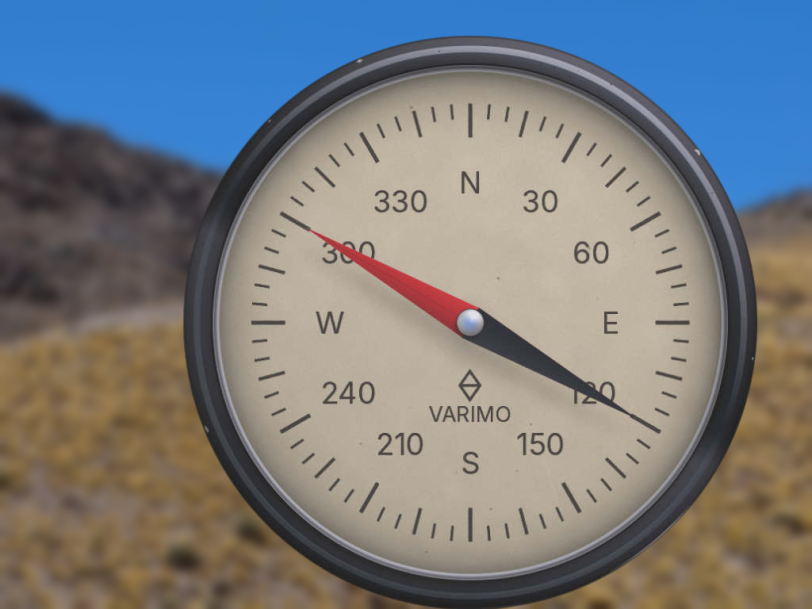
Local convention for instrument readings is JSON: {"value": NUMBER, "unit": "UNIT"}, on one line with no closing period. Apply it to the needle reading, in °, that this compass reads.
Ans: {"value": 300, "unit": "°"}
